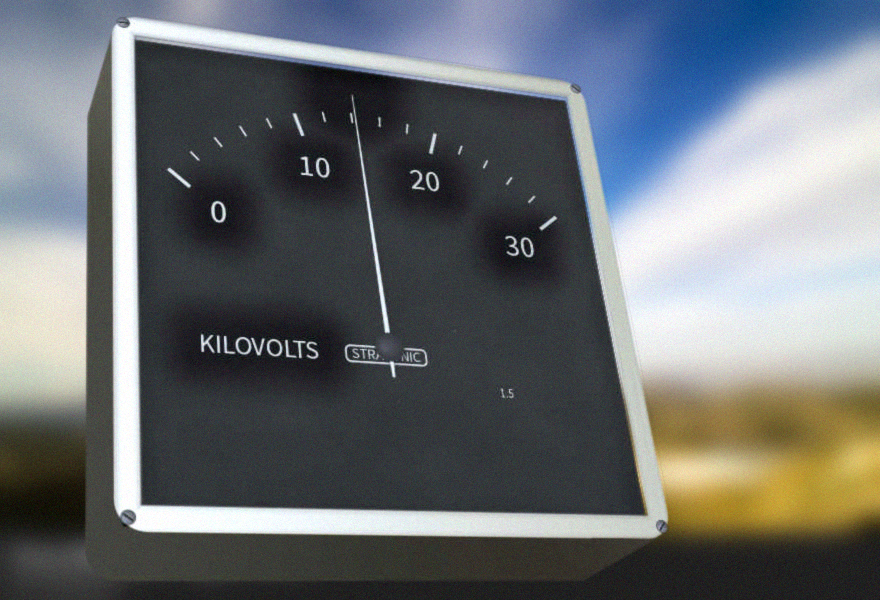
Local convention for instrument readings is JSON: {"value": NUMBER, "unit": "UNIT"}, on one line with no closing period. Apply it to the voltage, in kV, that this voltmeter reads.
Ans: {"value": 14, "unit": "kV"}
